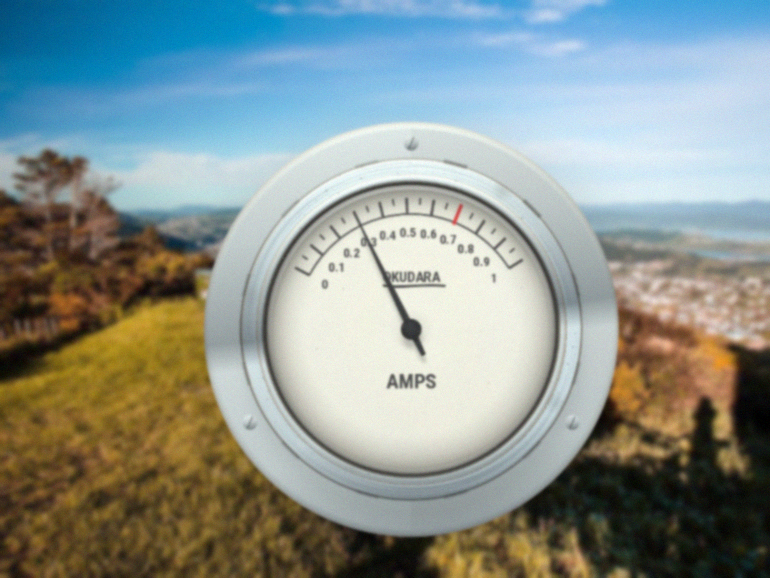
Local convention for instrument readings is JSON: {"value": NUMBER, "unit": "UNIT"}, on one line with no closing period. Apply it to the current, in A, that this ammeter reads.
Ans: {"value": 0.3, "unit": "A"}
